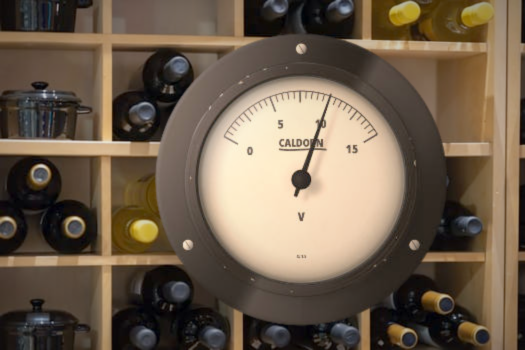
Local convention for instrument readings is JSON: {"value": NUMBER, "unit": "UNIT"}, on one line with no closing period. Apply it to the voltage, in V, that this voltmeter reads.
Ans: {"value": 10, "unit": "V"}
